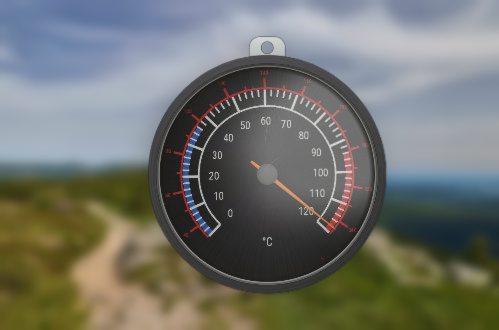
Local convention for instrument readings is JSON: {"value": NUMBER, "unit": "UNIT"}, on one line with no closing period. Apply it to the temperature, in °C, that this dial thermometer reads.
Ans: {"value": 118, "unit": "°C"}
